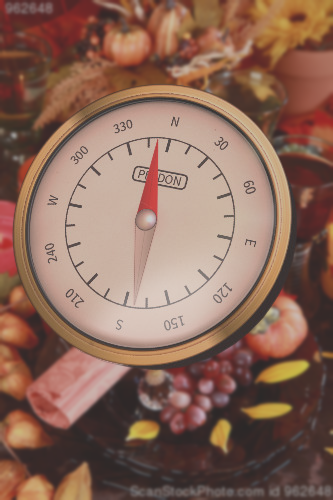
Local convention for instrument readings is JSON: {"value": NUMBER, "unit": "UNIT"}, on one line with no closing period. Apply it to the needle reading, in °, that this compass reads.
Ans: {"value": 352.5, "unit": "°"}
